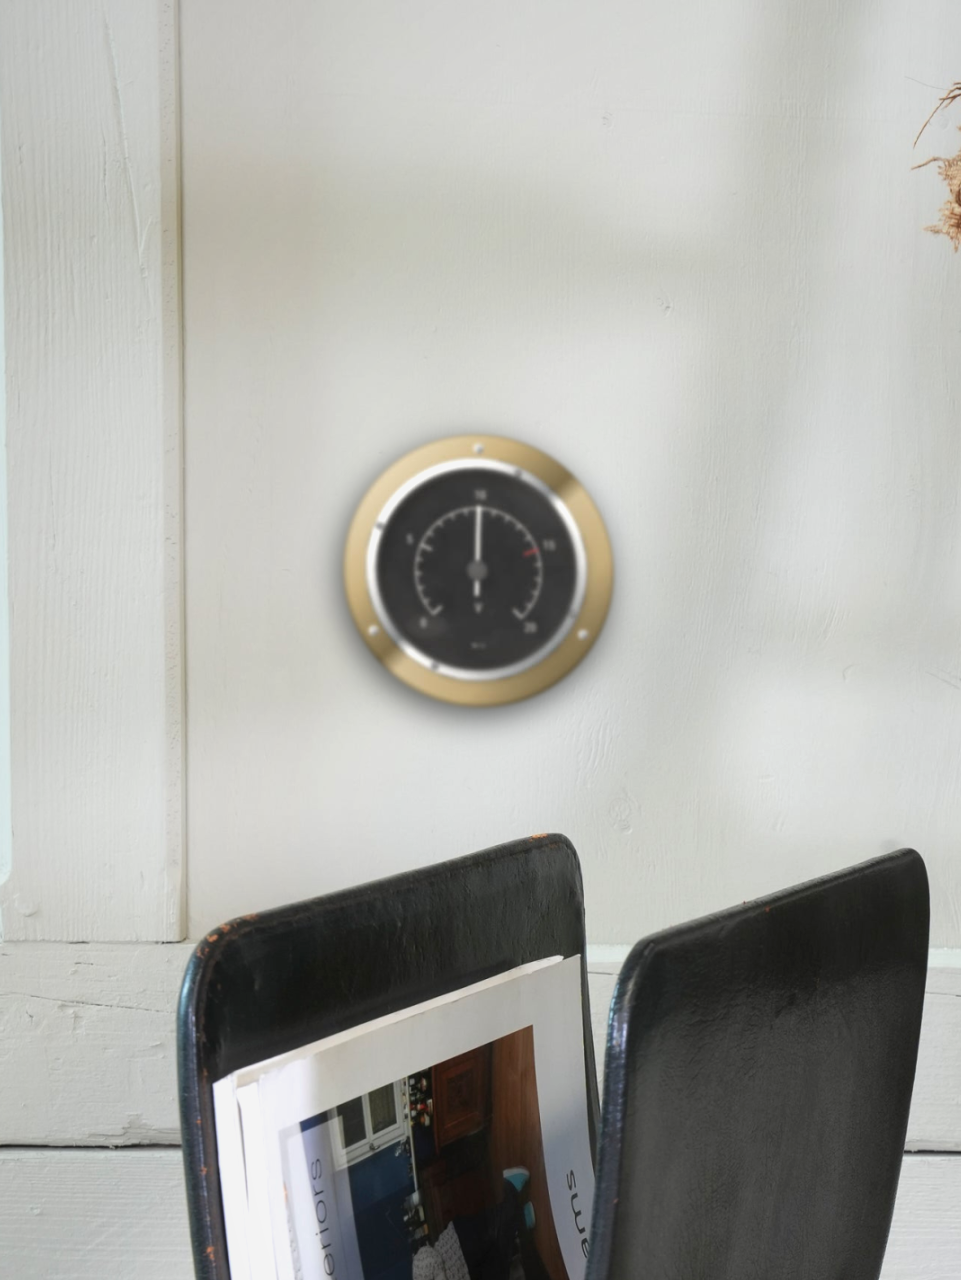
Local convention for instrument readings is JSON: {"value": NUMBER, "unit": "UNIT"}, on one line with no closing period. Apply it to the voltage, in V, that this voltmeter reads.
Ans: {"value": 10, "unit": "V"}
